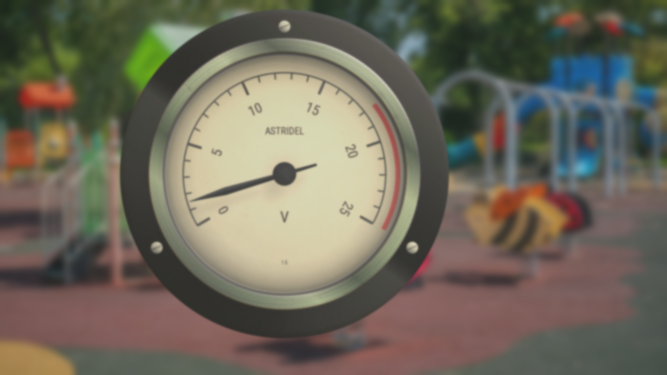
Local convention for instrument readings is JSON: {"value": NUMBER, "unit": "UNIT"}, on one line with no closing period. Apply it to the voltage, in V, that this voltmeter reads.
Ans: {"value": 1.5, "unit": "V"}
